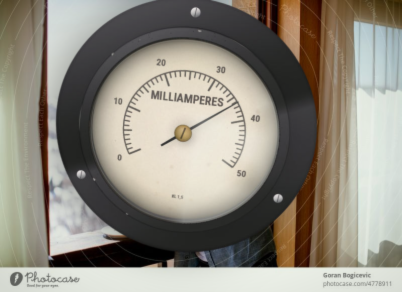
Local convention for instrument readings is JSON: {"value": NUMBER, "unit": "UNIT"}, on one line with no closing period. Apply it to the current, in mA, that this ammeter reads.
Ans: {"value": 36, "unit": "mA"}
